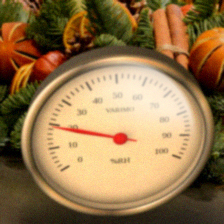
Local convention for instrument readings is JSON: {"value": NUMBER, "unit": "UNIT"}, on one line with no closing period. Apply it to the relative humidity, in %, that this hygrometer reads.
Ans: {"value": 20, "unit": "%"}
